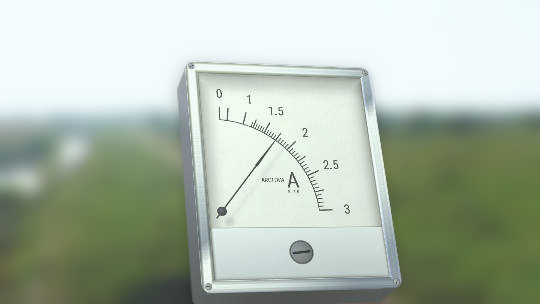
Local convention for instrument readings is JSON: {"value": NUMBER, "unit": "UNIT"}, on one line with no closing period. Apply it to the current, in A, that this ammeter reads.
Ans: {"value": 1.75, "unit": "A"}
